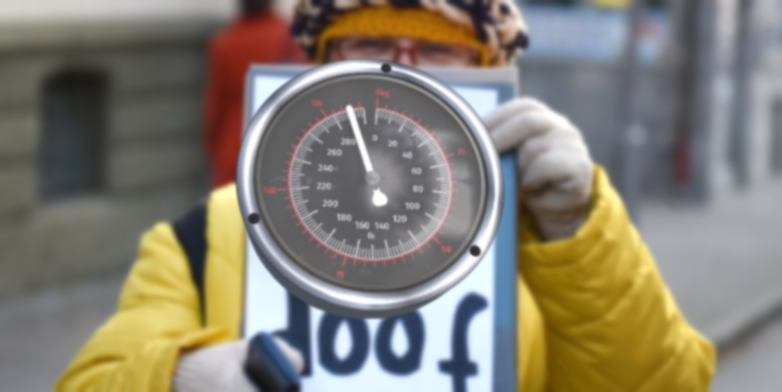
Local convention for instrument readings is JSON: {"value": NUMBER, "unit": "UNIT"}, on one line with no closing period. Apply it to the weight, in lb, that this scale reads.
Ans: {"value": 290, "unit": "lb"}
